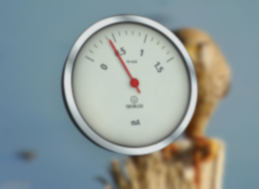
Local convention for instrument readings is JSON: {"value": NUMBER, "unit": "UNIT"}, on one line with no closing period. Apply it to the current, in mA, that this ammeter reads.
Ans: {"value": 0.4, "unit": "mA"}
